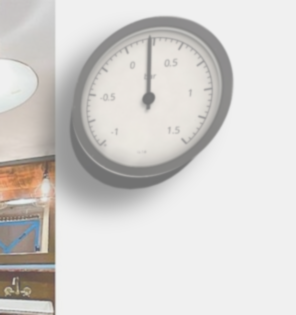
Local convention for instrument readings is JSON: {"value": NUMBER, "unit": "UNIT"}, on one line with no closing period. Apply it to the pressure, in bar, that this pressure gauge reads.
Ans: {"value": 0.2, "unit": "bar"}
